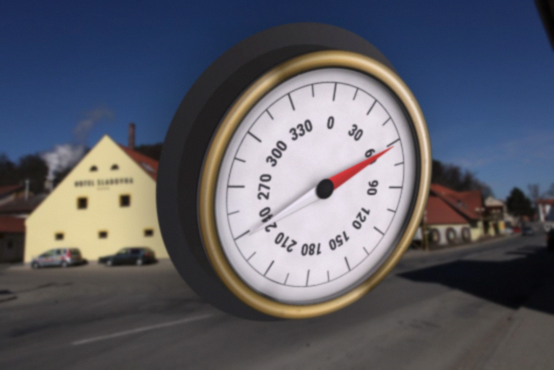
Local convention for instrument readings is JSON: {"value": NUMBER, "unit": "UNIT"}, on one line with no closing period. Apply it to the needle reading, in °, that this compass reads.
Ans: {"value": 60, "unit": "°"}
